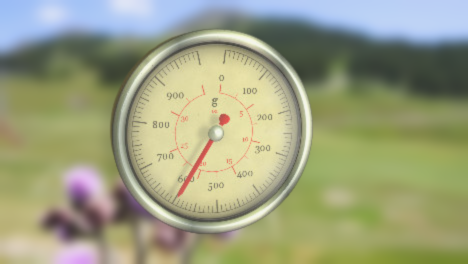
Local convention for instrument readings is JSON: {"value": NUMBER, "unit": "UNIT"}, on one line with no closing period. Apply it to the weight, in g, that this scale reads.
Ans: {"value": 600, "unit": "g"}
